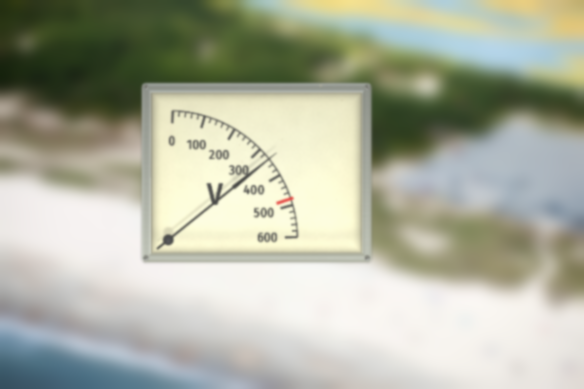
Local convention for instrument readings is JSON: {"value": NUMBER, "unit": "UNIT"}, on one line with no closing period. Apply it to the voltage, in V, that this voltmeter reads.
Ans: {"value": 340, "unit": "V"}
